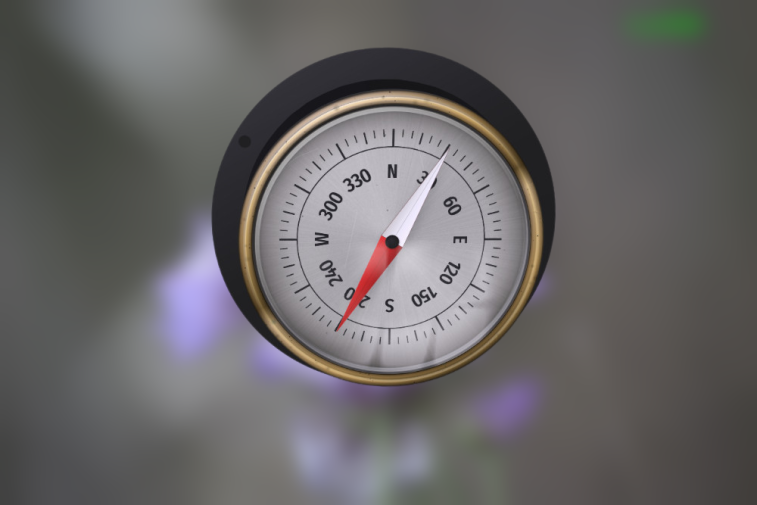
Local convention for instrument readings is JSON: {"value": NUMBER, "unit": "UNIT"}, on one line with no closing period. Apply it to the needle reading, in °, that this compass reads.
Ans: {"value": 210, "unit": "°"}
